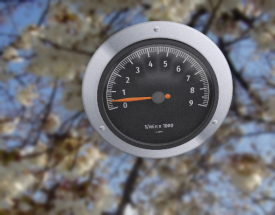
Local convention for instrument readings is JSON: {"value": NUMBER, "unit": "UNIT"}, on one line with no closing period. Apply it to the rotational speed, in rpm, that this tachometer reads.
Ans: {"value": 500, "unit": "rpm"}
